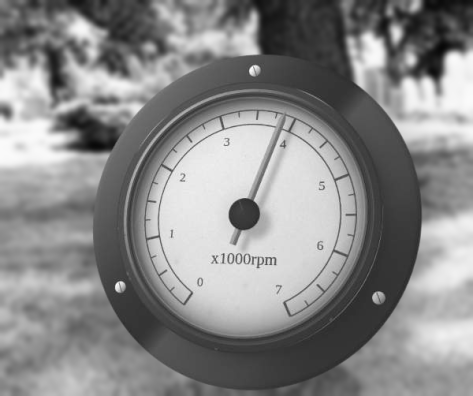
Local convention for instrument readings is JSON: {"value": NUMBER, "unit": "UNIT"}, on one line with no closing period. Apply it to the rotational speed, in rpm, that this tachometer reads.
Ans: {"value": 3875, "unit": "rpm"}
